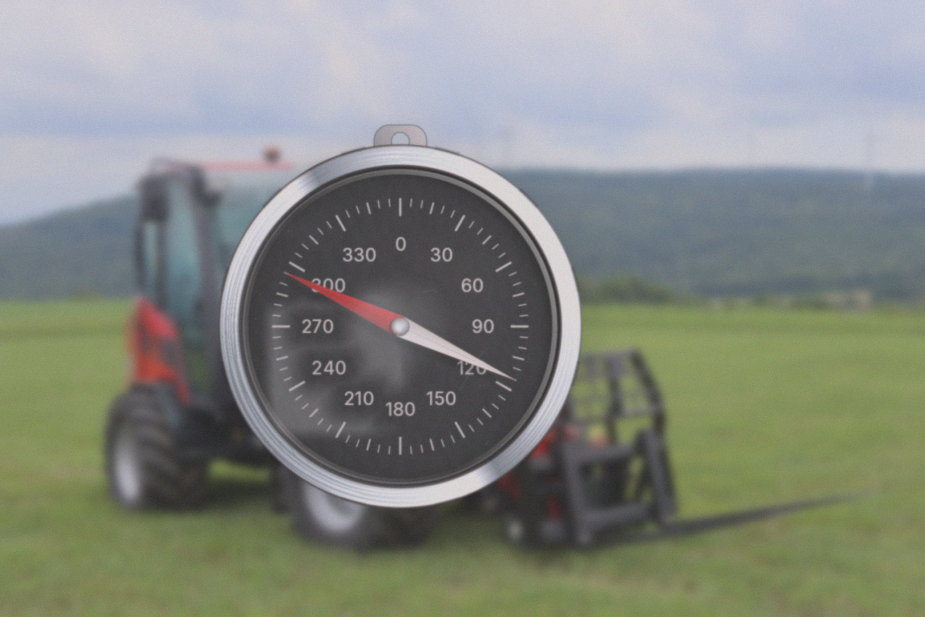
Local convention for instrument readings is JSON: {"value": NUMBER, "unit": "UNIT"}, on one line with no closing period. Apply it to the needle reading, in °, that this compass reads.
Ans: {"value": 295, "unit": "°"}
